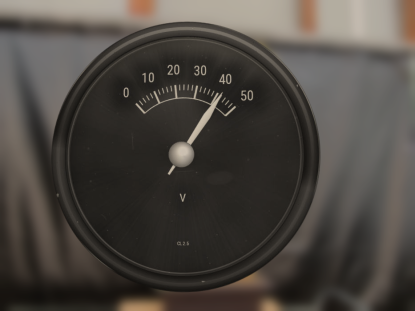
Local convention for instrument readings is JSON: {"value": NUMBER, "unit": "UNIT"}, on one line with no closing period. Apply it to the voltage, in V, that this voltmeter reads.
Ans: {"value": 42, "unit": "V"}
